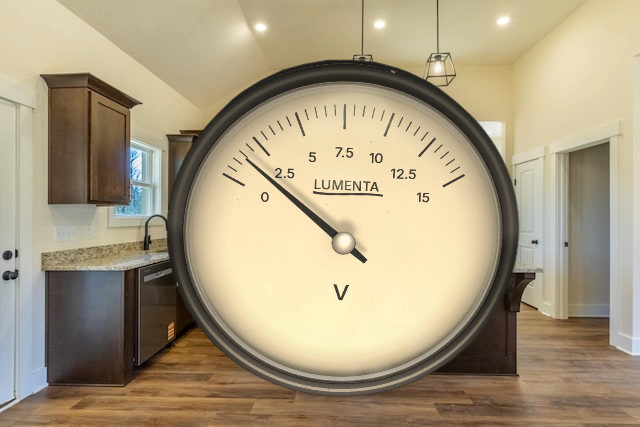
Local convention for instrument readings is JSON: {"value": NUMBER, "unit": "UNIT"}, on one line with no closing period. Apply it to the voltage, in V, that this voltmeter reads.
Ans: {"value": 1.5, "unit": "V"}
